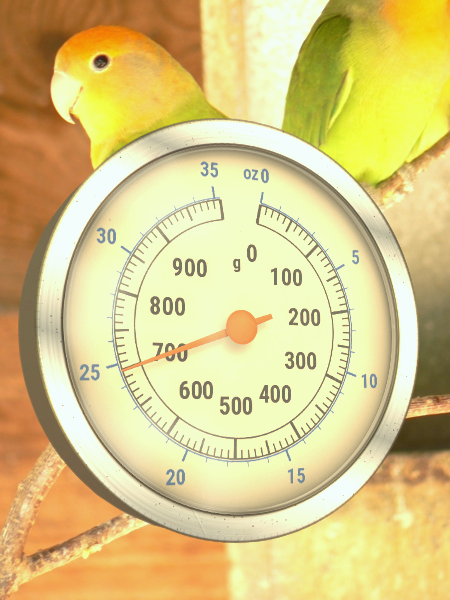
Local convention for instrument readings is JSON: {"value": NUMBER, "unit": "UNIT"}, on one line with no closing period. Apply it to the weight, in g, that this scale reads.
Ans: {"value": 700, "unit": "g"}
